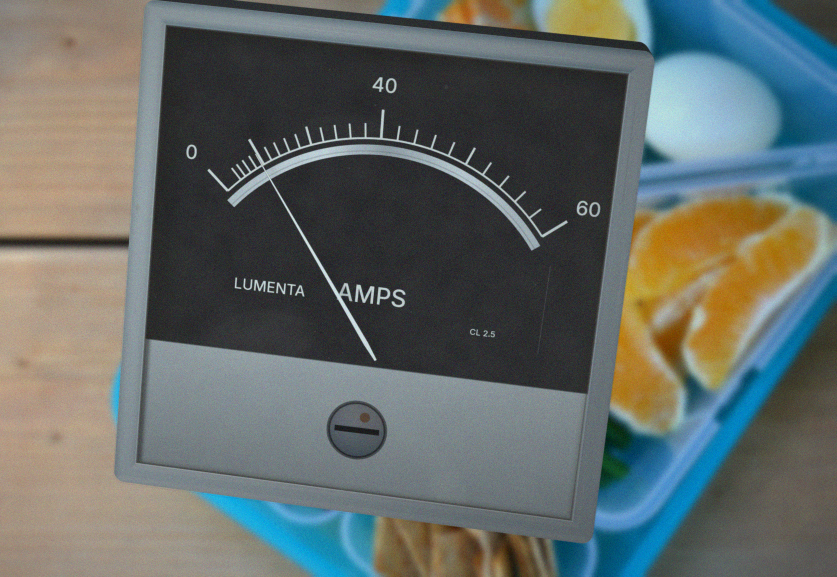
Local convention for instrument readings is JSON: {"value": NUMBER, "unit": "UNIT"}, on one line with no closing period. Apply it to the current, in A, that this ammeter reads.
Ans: {"value": 20, "unit": "A"}
